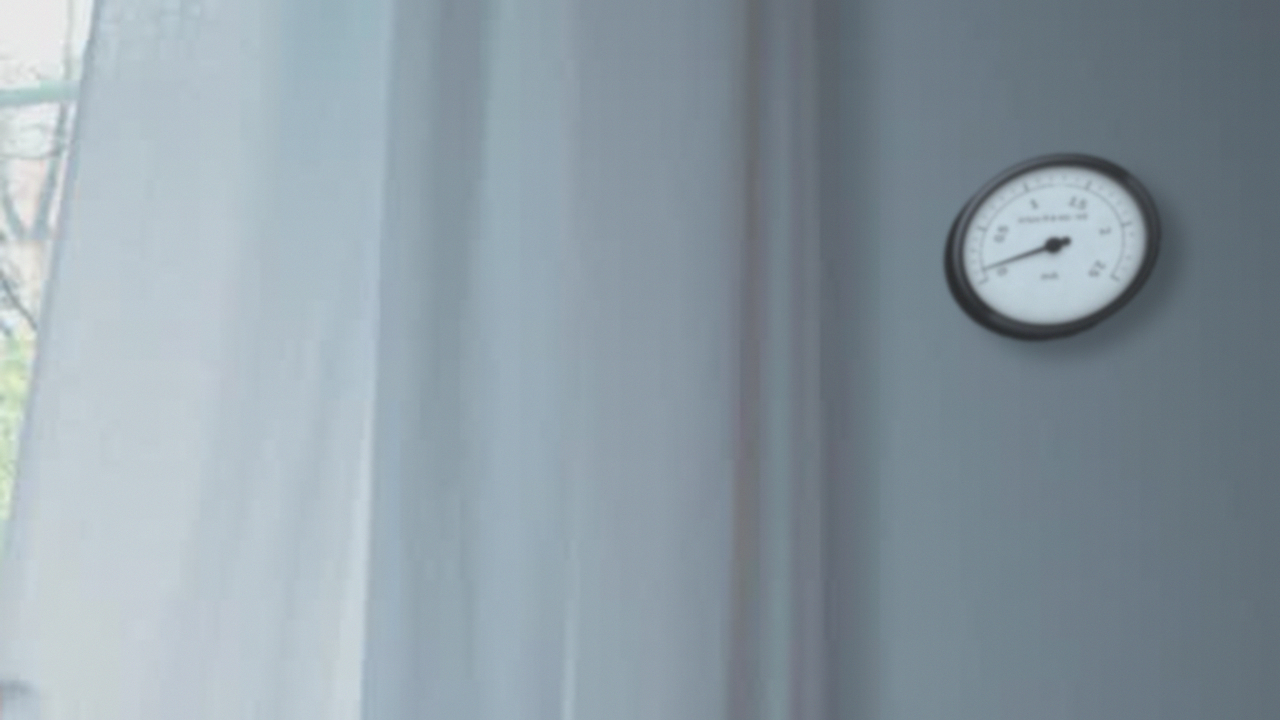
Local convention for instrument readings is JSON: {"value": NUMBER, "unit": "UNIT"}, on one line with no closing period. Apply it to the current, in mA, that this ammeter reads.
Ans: {"value": 0.1, "unit": "mA"}
